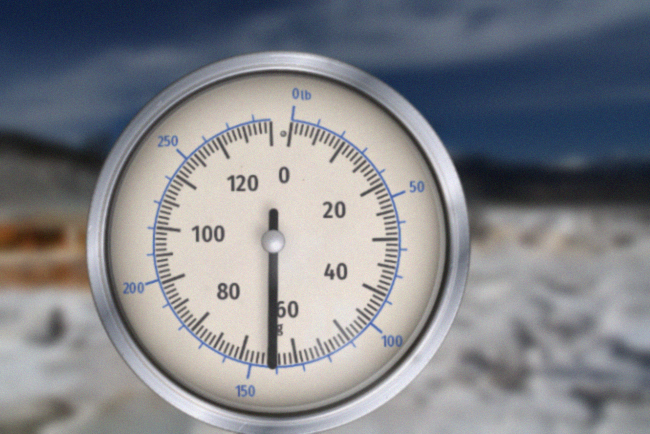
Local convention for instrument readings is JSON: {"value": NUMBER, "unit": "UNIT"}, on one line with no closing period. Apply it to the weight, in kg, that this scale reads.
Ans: {"value": 64, "unit": "kg"}
